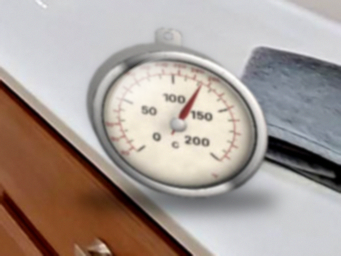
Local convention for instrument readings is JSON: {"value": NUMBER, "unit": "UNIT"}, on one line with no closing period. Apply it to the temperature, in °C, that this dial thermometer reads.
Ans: {"value": 120, "unit": "°C"}
